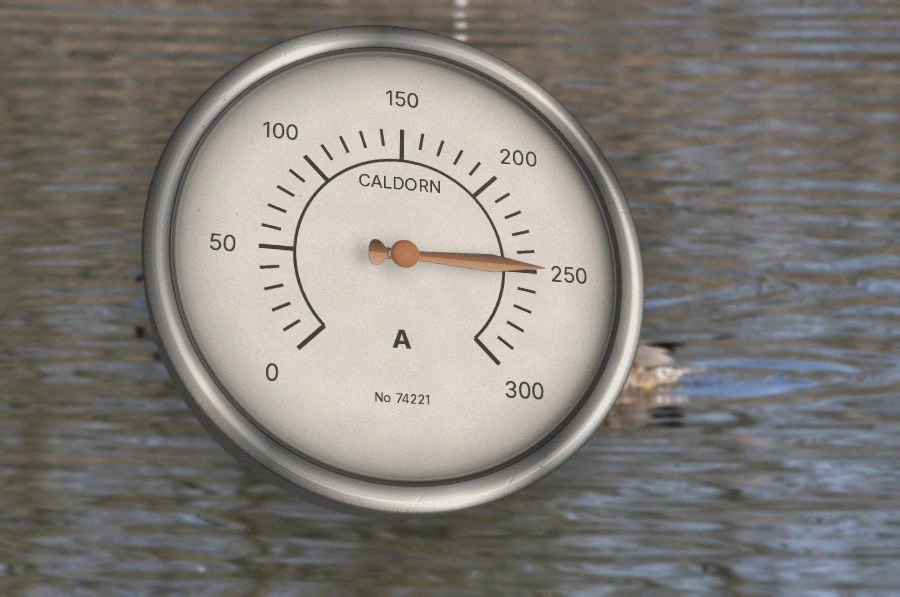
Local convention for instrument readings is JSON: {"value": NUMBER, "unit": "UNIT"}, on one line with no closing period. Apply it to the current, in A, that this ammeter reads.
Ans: {"value": 250, "unit": "A"}
